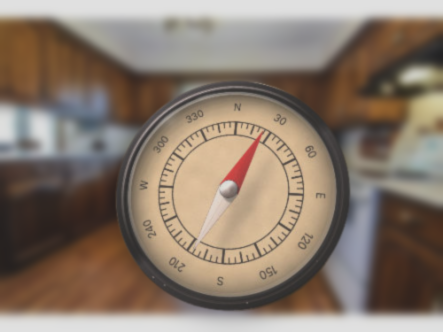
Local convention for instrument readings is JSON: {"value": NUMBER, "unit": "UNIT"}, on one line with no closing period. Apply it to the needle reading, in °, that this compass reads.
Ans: {"value": 25, "unit": "°"}
